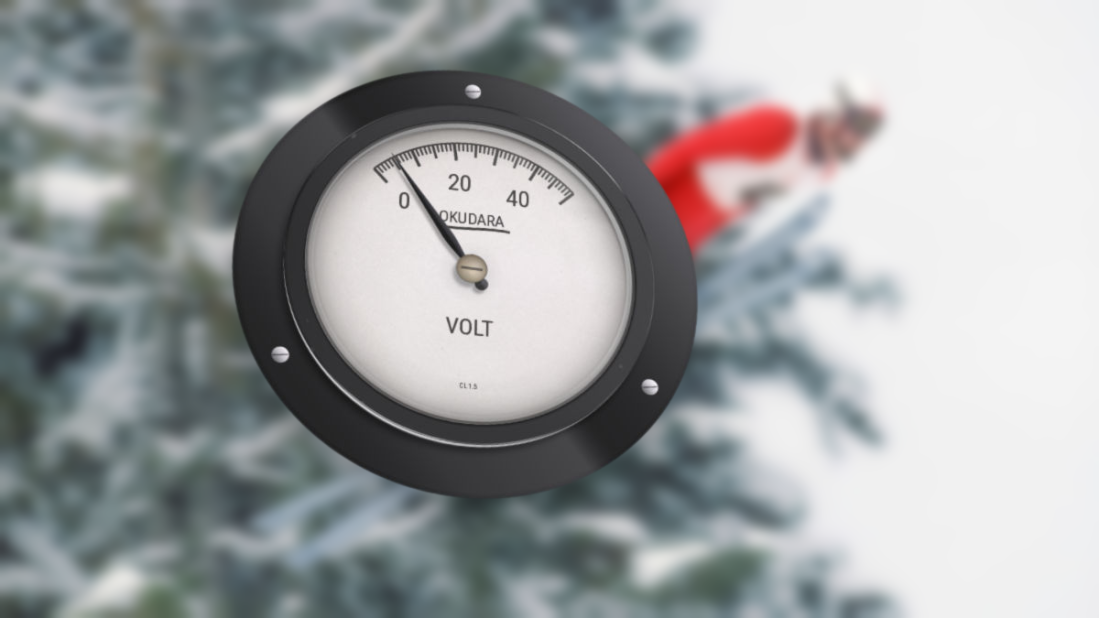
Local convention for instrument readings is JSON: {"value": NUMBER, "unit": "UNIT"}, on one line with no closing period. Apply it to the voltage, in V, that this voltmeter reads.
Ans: {"value": 5, "unit": "V"}
